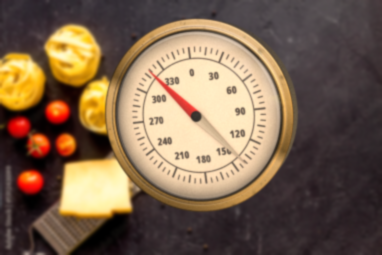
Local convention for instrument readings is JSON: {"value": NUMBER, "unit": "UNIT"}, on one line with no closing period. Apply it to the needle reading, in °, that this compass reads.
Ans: {"value": 320, "unit": "°"}
